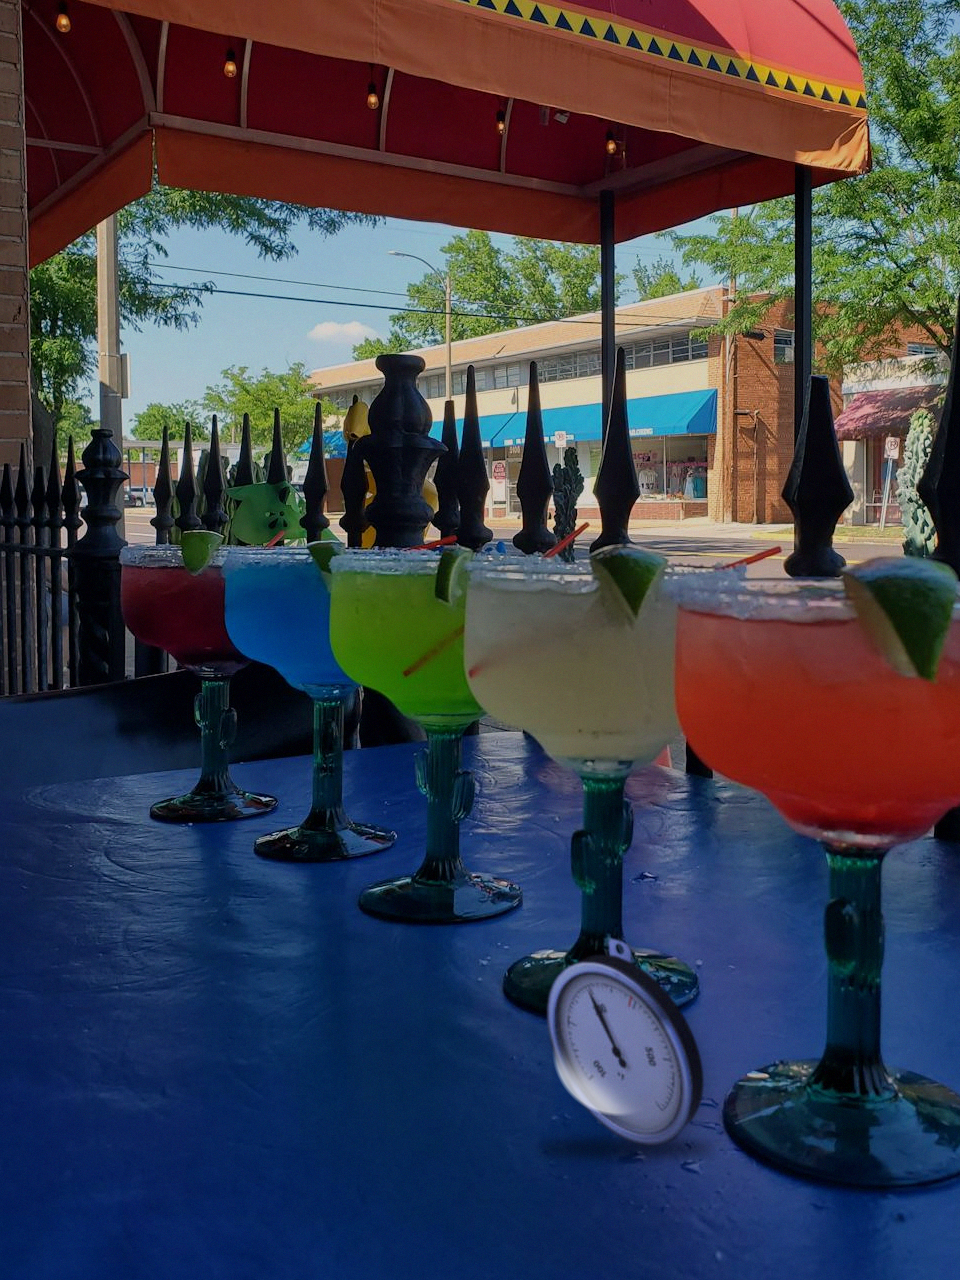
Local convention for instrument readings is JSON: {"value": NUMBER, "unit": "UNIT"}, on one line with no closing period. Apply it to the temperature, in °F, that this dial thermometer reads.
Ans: {"value": 300, "unit": "°F"}
